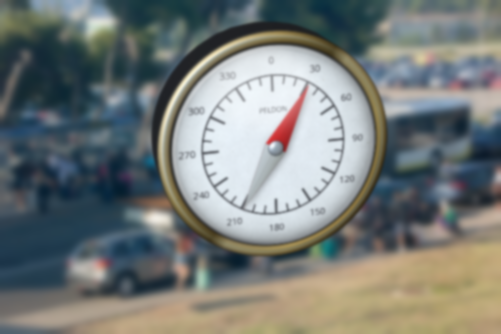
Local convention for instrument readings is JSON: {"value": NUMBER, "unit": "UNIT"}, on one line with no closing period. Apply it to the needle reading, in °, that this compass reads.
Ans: {"value": 30, "unit": "°"}
